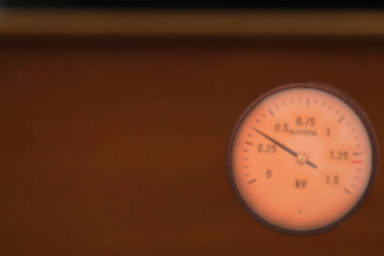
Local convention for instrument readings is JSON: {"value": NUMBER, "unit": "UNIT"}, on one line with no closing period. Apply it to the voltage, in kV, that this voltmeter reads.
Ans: {"value": 0.35, "unit": "kV"}
